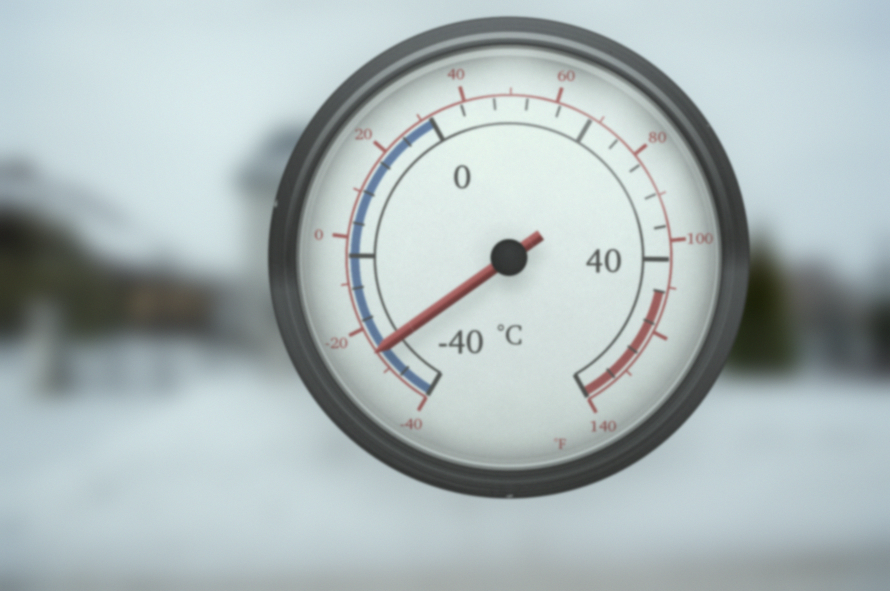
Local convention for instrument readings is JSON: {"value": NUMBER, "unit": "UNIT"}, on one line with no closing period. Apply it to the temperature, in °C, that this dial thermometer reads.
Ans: {"value": -32, "unit": "°C"}
